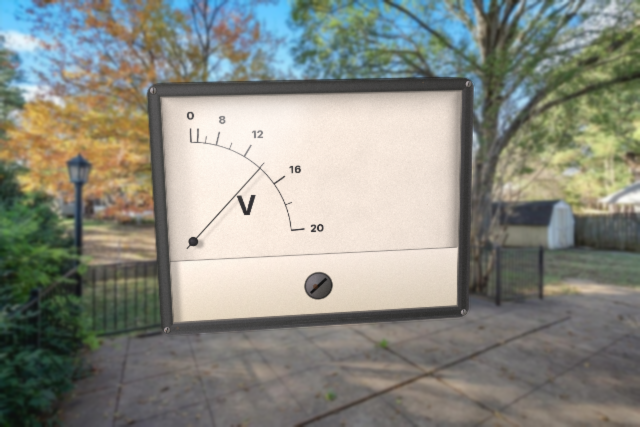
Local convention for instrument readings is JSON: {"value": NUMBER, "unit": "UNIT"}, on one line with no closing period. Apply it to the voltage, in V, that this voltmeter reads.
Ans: {"value": 14, "unit": "V"}
